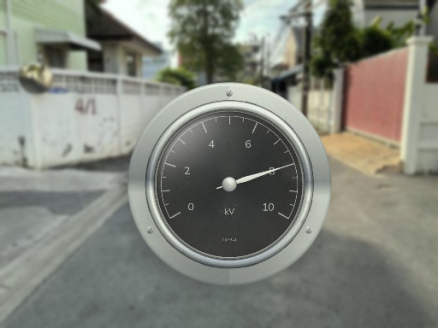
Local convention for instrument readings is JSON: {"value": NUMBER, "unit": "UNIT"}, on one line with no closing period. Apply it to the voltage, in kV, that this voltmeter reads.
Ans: {"value": 8, "unit": "kV"}
